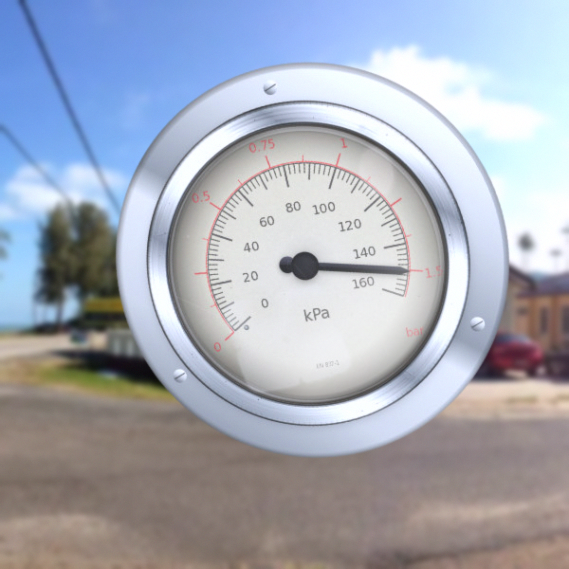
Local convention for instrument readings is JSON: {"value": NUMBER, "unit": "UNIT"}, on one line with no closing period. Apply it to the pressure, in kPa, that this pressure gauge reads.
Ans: {"value": 150, "unit": "kPa"}
